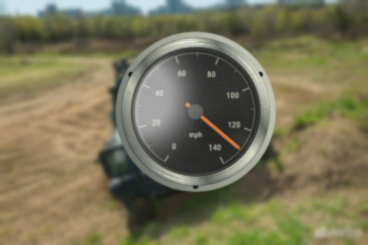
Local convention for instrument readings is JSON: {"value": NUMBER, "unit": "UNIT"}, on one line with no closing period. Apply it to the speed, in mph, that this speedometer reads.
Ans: {"value": 130, "unit": "mph"}
